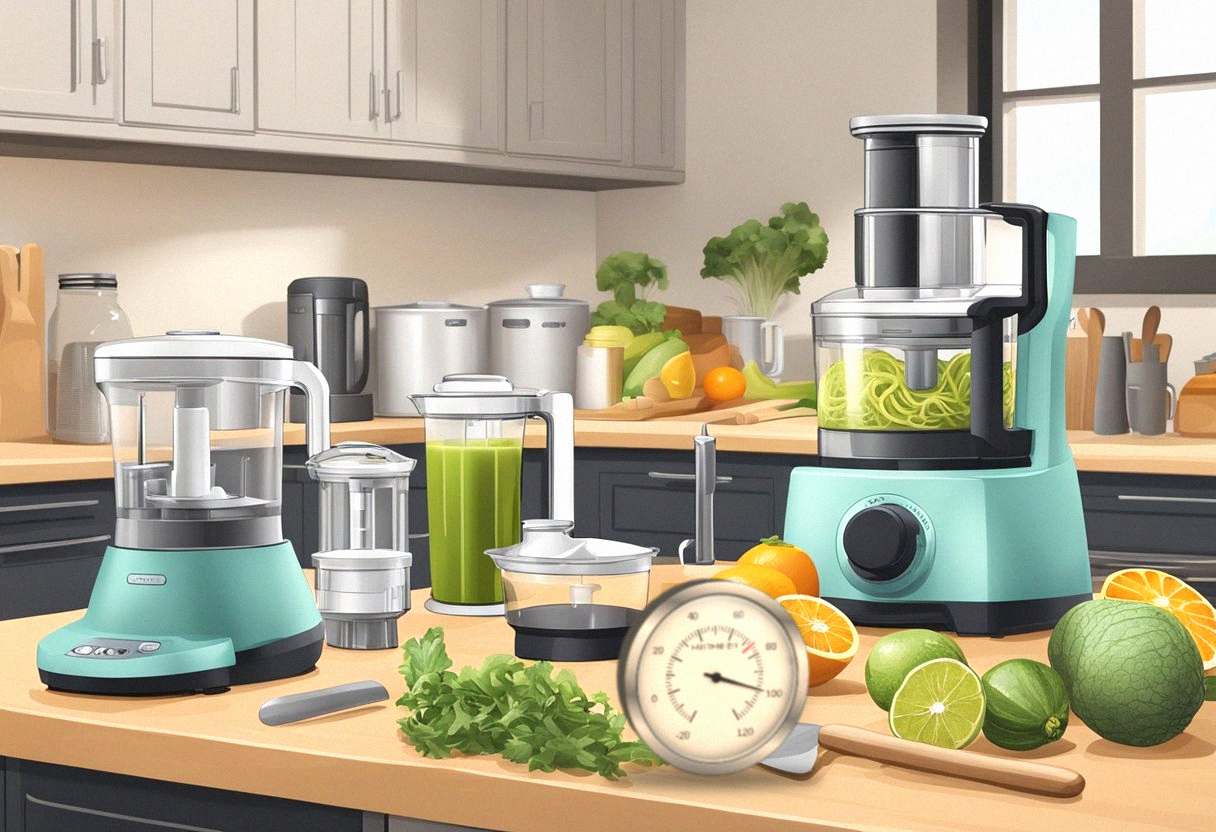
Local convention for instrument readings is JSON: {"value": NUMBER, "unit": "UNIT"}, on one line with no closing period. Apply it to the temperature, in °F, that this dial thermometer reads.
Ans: {"value": 100, "unit": "°F"}
